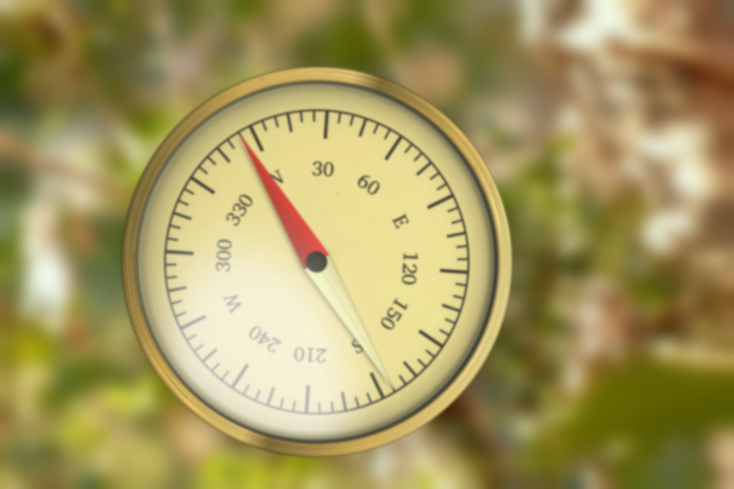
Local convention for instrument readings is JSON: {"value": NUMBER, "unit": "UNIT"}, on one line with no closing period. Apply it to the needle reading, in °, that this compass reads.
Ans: {"value": 355, "unit": "°"}
